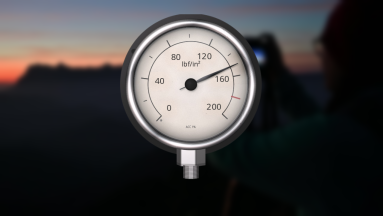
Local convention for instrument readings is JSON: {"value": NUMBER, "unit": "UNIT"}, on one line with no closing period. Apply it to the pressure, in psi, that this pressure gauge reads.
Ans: {"value": 150, "unit": "psi"}
